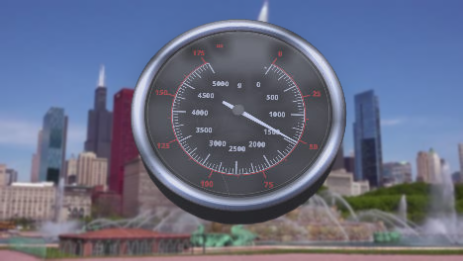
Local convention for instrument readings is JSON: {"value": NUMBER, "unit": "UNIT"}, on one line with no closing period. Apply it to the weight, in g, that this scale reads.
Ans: {"value": 1500, "unit": "g"}
